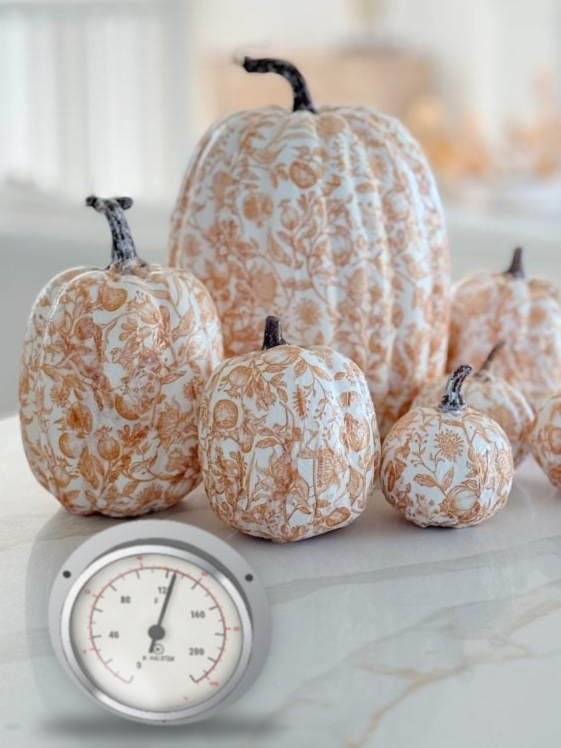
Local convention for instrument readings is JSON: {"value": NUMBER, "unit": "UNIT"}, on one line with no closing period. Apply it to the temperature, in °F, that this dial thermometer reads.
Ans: {"value": 125, "unit": "°F"}
